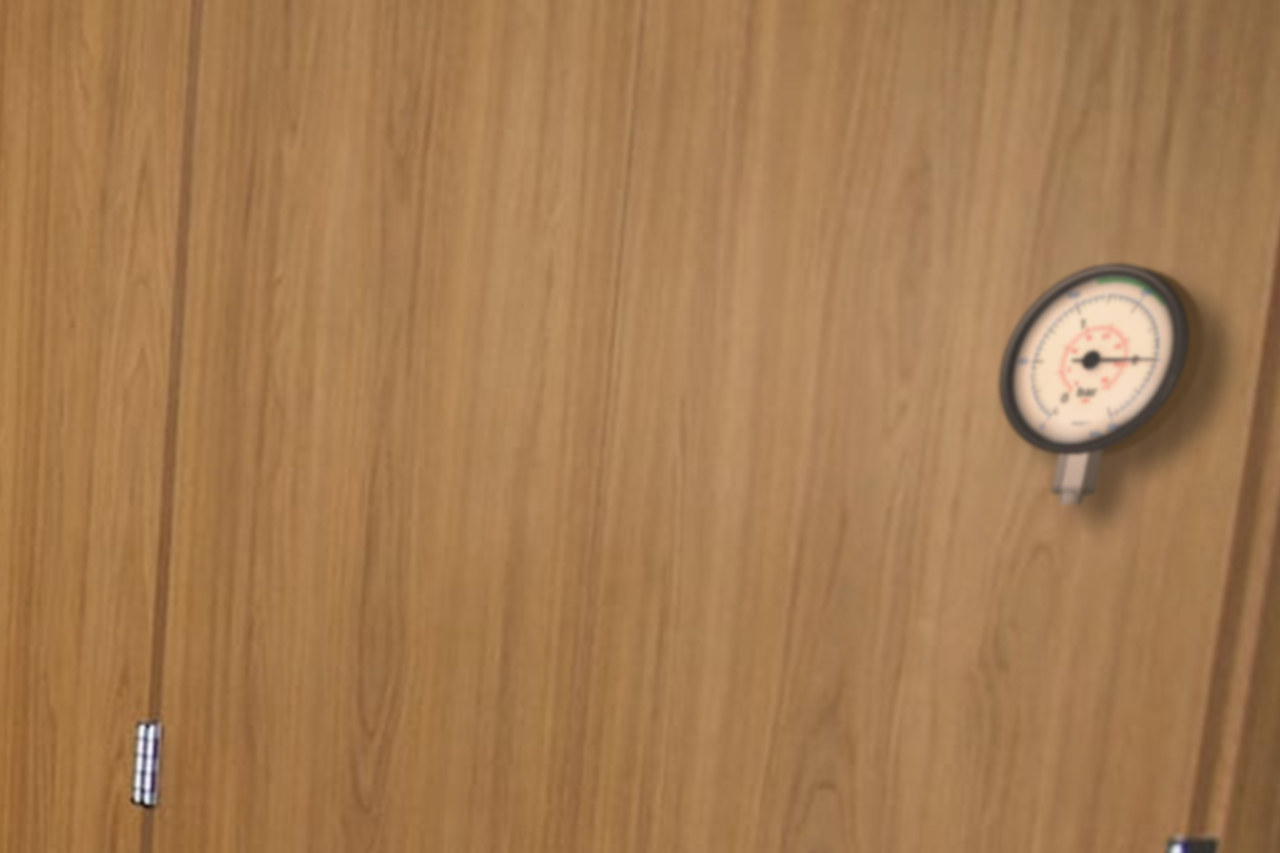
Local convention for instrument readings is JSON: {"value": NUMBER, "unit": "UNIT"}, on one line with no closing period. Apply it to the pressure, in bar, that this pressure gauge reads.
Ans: {"value": 2, "unit": "bar"}
